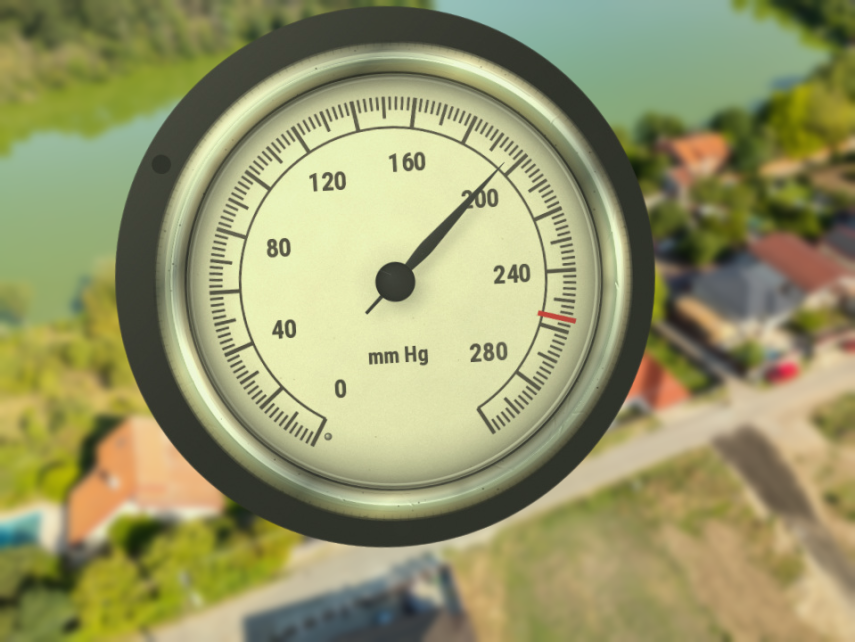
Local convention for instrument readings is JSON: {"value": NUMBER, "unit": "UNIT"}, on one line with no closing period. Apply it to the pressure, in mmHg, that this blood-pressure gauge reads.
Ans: {"value": 196, "unit": "mmHg"}
